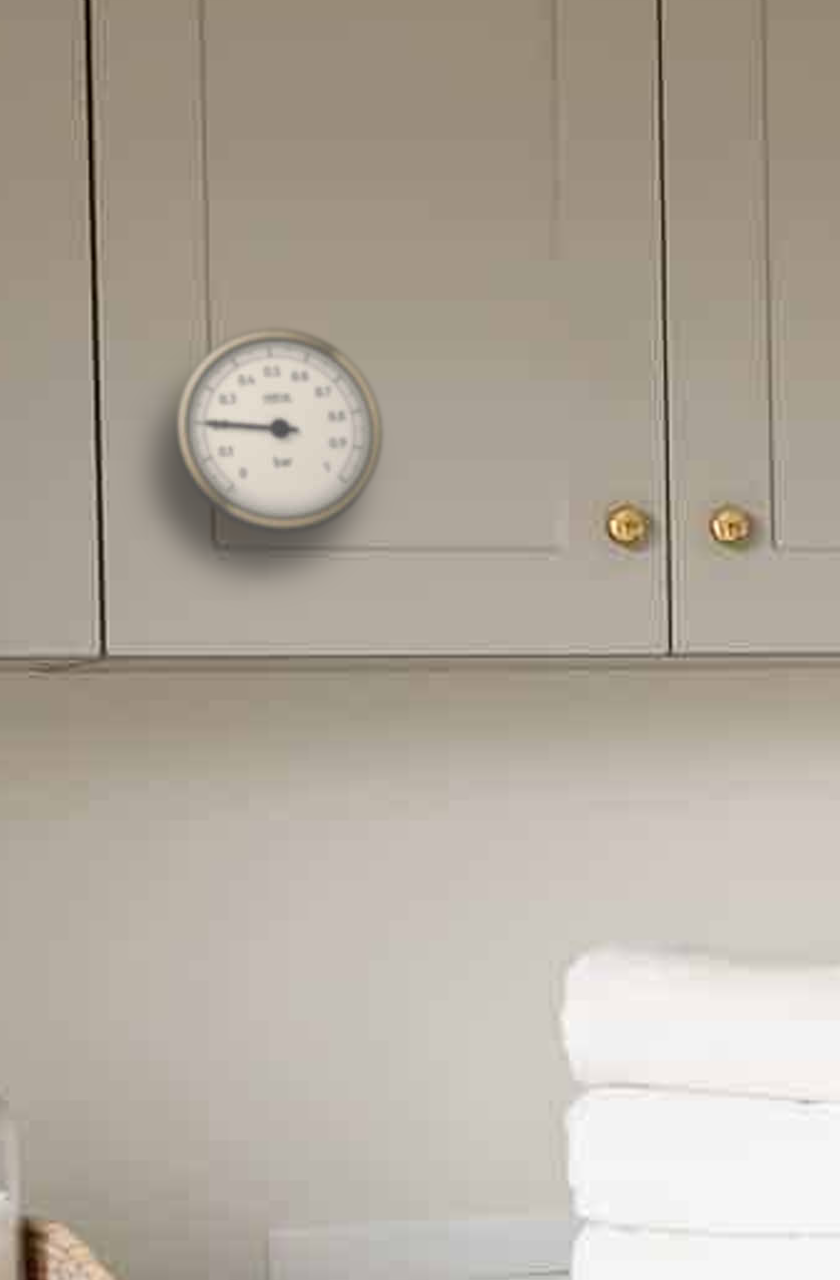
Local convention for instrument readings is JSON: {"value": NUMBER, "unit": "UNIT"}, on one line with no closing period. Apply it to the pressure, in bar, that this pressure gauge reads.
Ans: {"value": 0.2, "unit": "bar"}
